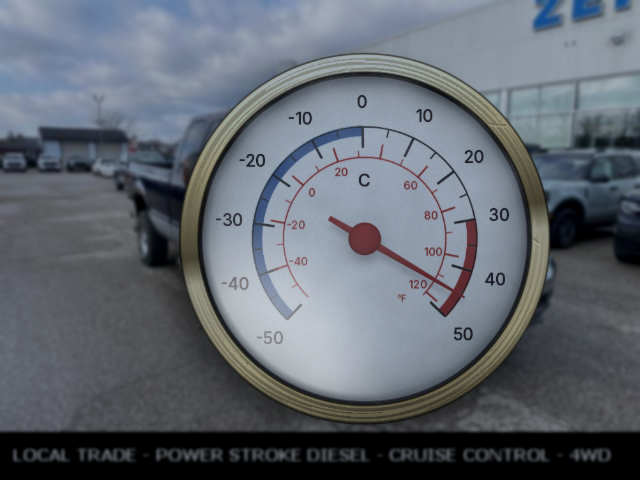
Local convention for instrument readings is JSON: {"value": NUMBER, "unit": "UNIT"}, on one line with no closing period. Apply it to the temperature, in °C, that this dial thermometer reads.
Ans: {"value": 45, "unit": "°C"}
